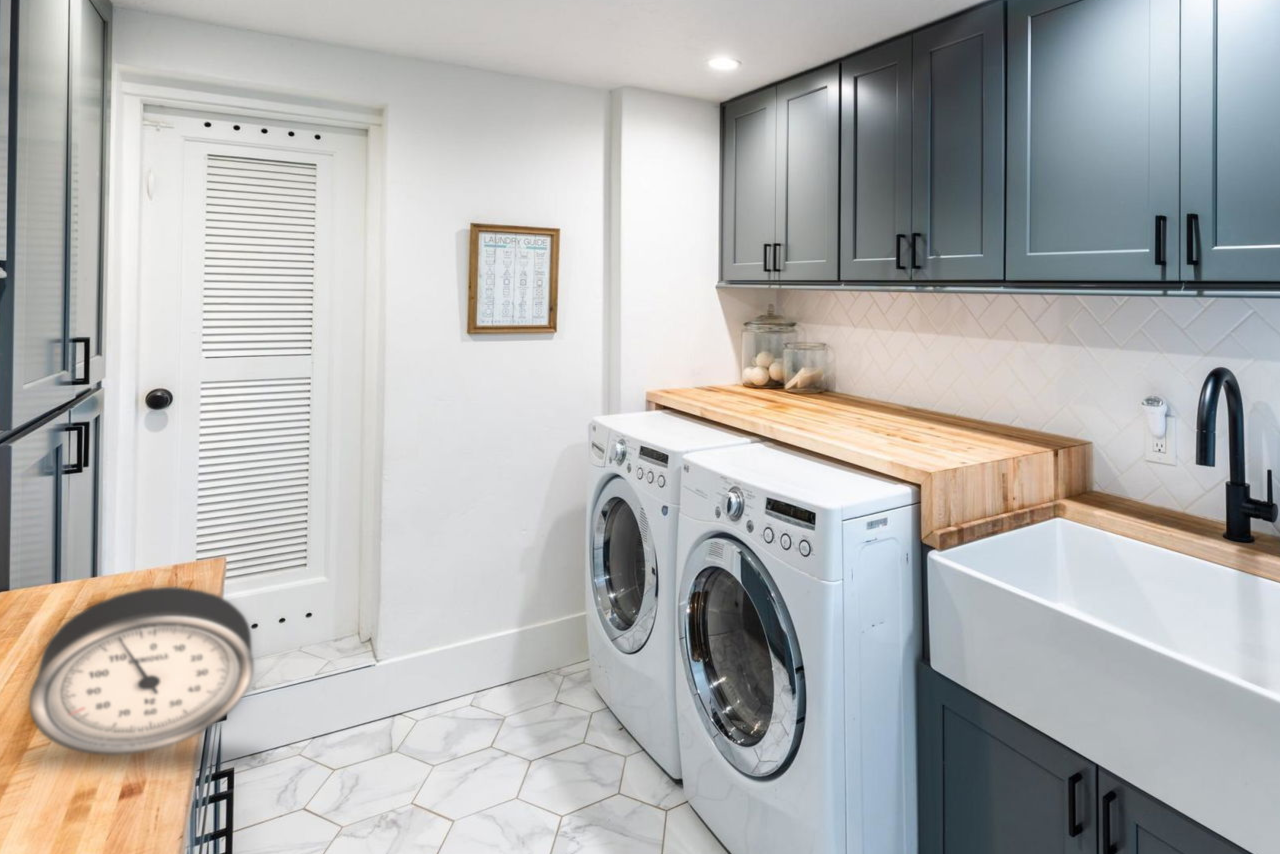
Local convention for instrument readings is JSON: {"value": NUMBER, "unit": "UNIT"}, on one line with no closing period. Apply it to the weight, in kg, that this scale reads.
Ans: {"value": 115, "unit": "kg"}
